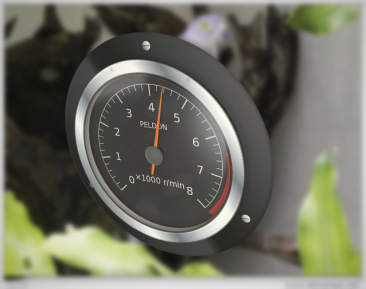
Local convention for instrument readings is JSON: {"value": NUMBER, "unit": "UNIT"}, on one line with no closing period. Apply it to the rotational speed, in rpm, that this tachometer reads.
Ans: {"value": 4400, "unit": "rpm"}
